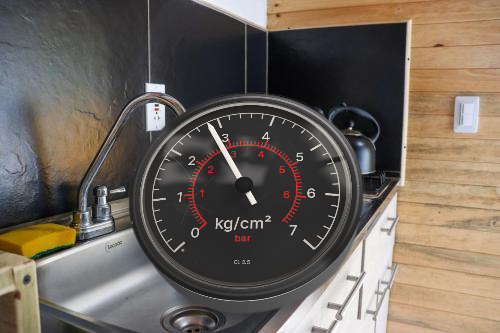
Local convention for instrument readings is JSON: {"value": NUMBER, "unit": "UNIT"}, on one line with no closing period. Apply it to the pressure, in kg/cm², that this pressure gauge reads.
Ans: {"value": 2.8, "unit": "kg/cm²"}
